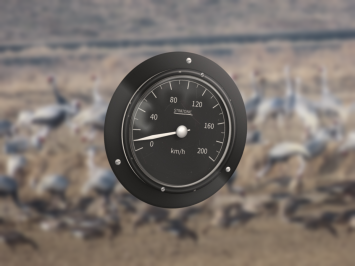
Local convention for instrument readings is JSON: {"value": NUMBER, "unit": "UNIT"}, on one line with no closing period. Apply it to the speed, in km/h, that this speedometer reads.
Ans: {"value": 10, "unit": "km/h"}
